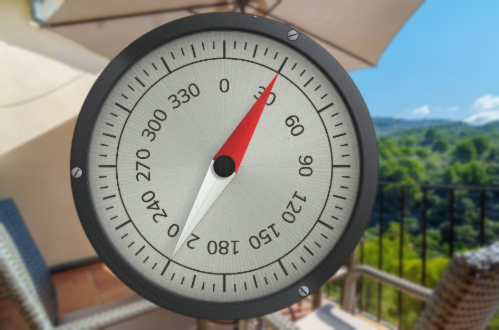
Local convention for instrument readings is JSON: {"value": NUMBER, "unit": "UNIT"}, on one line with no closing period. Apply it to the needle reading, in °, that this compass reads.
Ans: {"value": 30, "unit": "°"}
